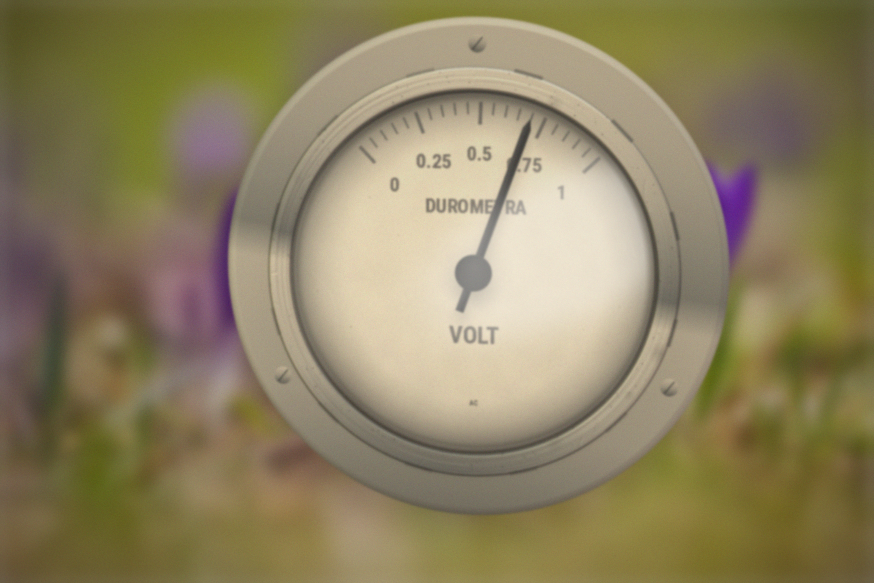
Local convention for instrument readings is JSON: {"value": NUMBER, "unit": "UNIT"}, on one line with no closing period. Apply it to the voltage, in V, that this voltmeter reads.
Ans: {"value": 0.7, "unit": "V"}
